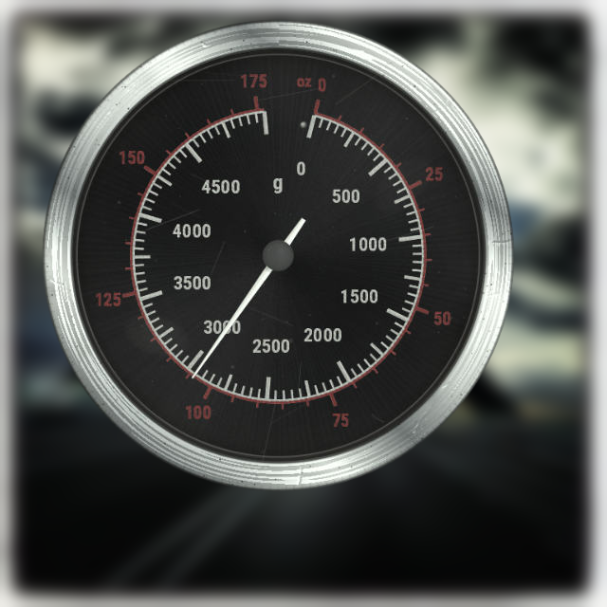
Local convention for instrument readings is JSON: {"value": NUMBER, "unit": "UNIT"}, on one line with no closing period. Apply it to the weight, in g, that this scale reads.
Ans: {"value": 2950, "unit": "g"}
